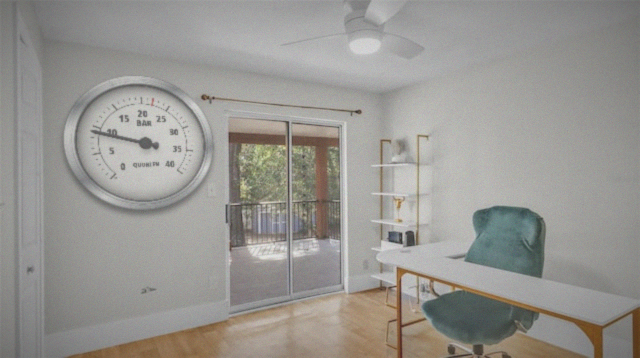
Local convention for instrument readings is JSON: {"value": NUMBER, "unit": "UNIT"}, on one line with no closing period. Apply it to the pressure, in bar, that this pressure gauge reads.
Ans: {"value": 9, "unit": "bar"}
